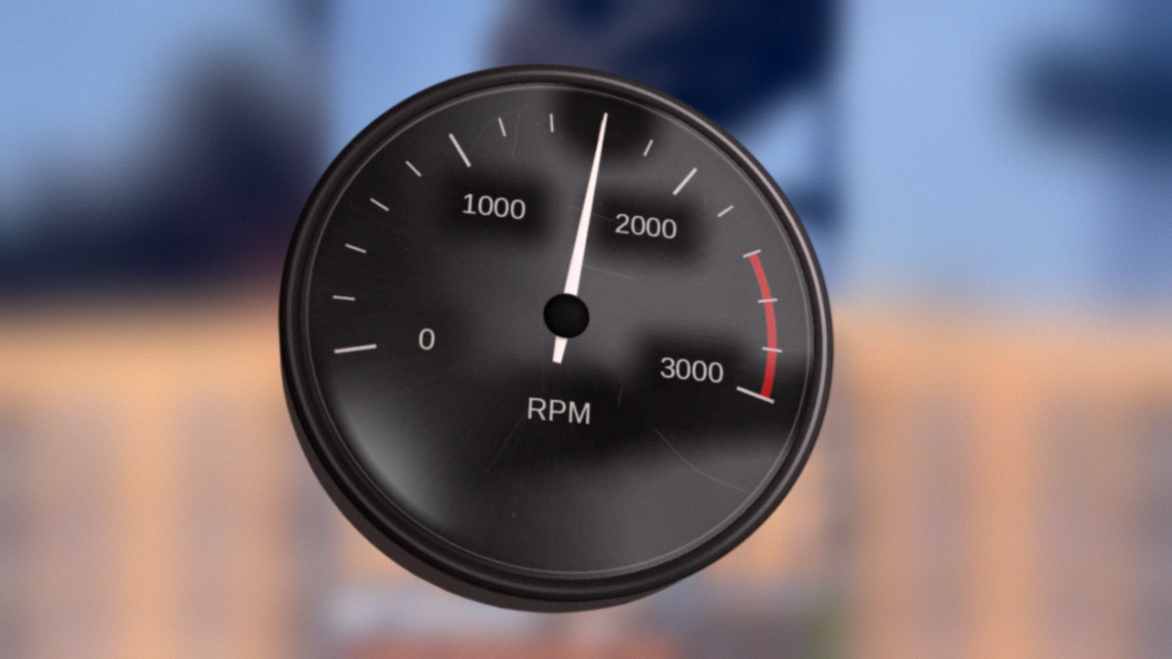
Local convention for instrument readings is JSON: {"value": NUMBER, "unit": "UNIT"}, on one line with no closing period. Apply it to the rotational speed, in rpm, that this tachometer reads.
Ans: {"value": 1600, "unit": "rpm"}
